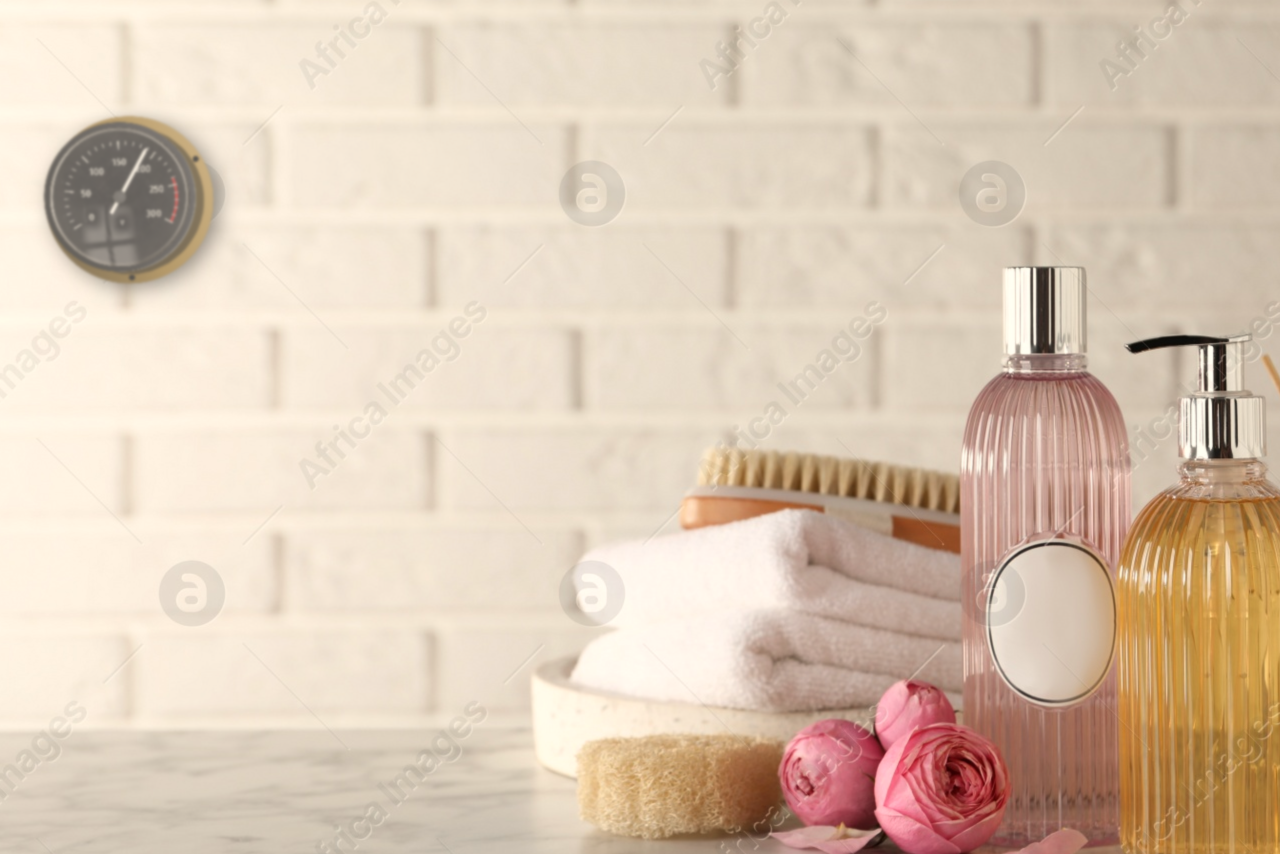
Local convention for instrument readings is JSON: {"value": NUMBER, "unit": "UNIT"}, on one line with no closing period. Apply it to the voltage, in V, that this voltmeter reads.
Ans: {"value": 190, "unit": "V"}
